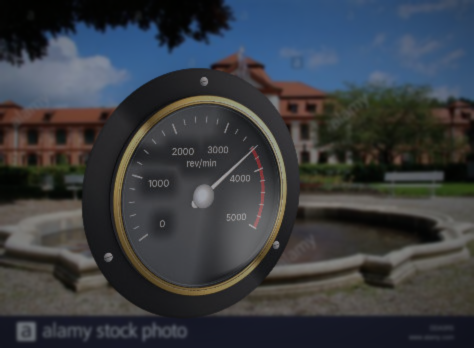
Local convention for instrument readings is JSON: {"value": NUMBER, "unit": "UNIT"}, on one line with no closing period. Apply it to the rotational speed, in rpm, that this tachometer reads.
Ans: {"value": 3600, "unit": "rpm"}
